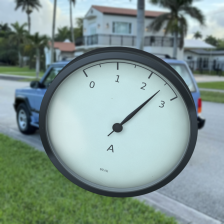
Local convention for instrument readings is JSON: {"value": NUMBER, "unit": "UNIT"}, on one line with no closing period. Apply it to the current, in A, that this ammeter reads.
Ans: {"value": 2.5, "unit": "A"}
